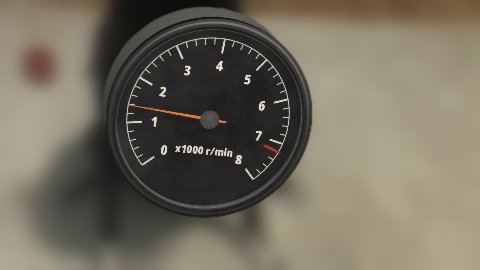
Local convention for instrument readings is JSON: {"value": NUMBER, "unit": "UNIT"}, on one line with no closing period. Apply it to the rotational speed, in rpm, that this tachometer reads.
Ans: {"value": 1400, "unit": "rpm"}
